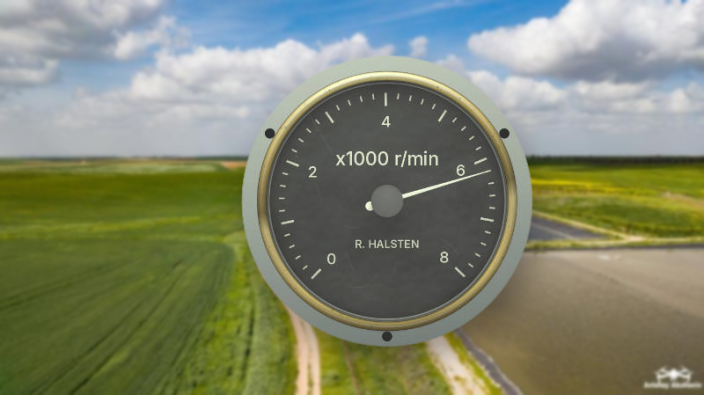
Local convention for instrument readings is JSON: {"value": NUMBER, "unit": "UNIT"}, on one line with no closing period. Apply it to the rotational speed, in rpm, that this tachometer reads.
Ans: {"value": 6200, "unit": "rpm"}
